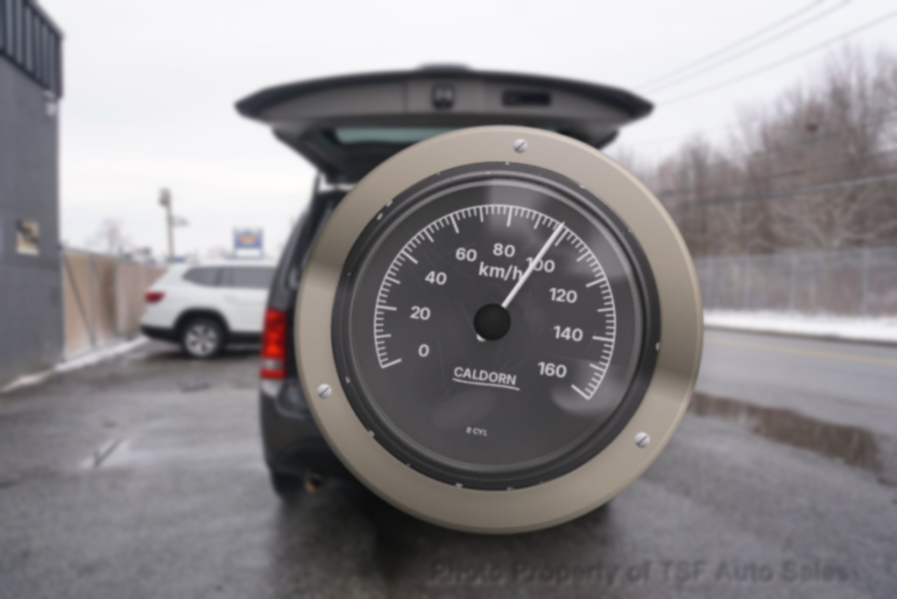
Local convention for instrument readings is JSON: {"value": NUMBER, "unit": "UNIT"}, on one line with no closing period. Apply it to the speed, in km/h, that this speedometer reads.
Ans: {"value": 98, "unit": "km/h"}
